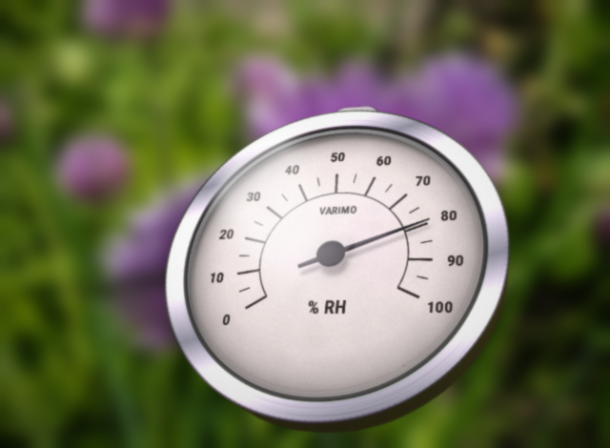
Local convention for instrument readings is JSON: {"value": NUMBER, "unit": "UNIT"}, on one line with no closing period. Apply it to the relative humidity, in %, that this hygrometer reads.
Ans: {"value": 80, "unit": "%"}
